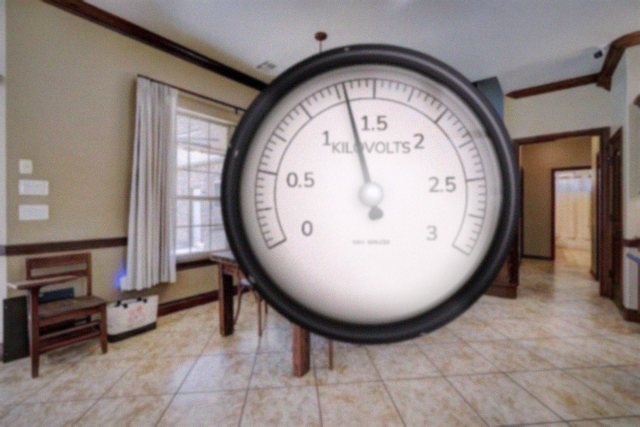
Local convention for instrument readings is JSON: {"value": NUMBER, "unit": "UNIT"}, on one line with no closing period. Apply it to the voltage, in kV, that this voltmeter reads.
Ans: {"value": 1.3, "unit": "kV"}
